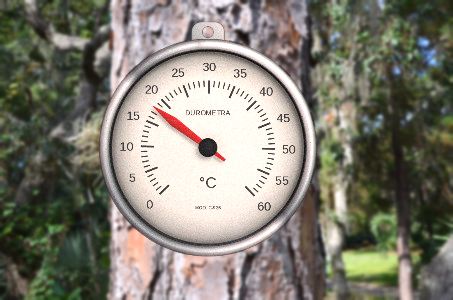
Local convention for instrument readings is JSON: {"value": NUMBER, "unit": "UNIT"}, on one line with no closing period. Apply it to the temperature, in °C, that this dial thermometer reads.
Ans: {"value": 18, "unit": "°C"}
